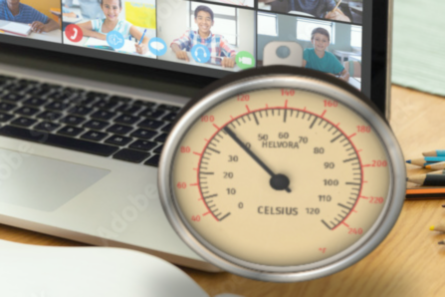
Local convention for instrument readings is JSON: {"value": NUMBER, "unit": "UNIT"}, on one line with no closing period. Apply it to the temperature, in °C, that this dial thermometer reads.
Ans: {"value": 40, "unit": "°C"}
